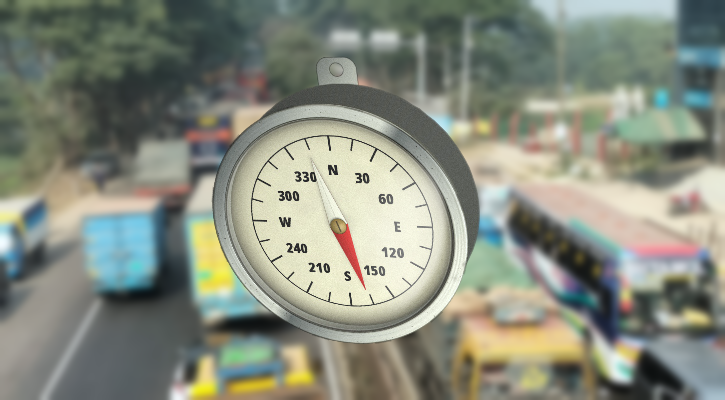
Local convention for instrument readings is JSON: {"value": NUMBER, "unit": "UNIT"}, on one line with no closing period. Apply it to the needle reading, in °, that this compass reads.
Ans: {"value": 165, "unit": "°"}
